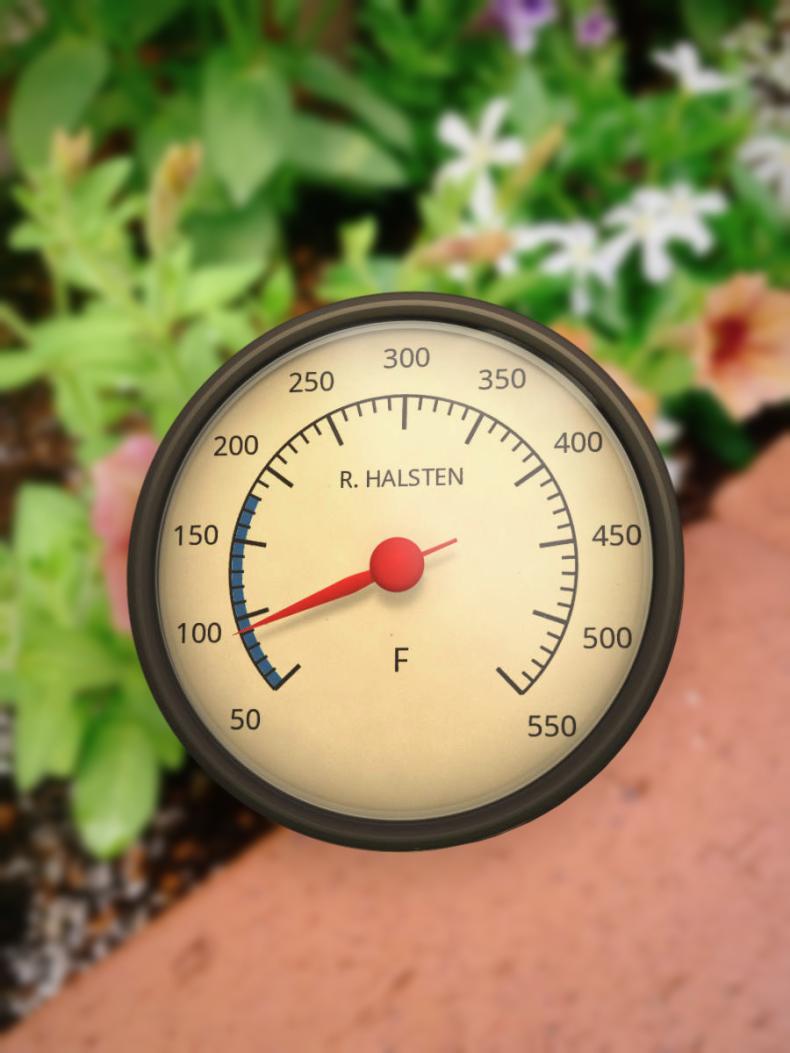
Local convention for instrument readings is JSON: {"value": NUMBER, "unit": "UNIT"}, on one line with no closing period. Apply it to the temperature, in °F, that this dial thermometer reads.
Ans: {"value": 90, "unit": "°F"}
